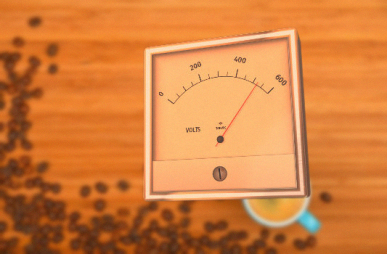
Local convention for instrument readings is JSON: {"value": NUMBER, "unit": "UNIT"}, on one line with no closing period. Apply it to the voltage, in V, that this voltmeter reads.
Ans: {"value": 525, "unit": "V"}
